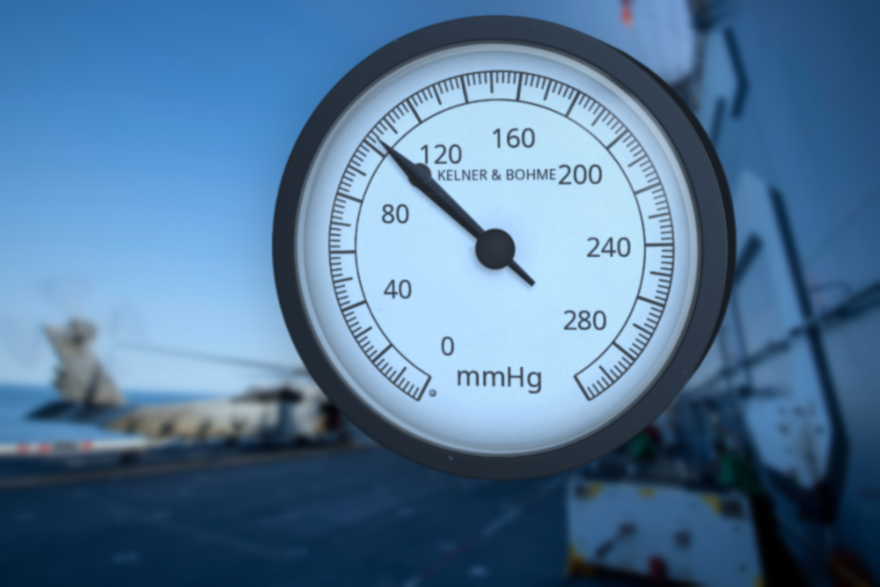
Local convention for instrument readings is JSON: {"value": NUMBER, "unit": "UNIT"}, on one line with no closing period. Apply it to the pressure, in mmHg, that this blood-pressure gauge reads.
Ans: {"value": 104, "unit": "mmHg"}
